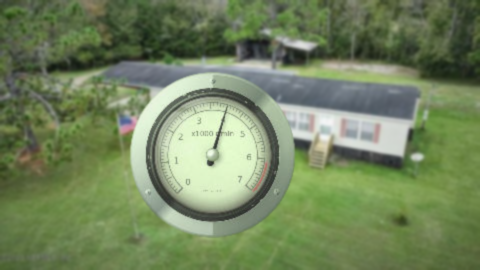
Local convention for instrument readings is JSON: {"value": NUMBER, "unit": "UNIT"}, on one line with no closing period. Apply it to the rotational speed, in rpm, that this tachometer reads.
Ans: {"value": 4000, "unit": "rpm"}
